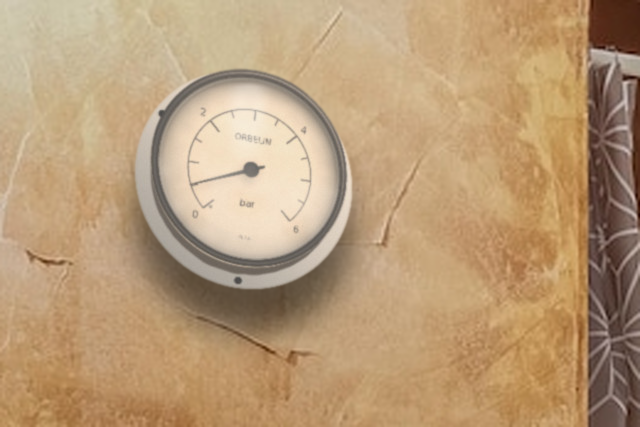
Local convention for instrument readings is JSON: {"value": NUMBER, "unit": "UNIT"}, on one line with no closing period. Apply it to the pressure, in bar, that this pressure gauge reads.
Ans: {"value": 0.5, "unit": "bar"}
